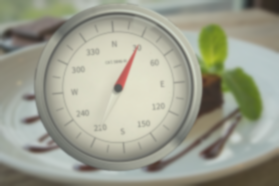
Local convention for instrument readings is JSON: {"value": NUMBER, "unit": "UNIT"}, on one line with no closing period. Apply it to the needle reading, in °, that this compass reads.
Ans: {"value": 30, "unit": "°"}
